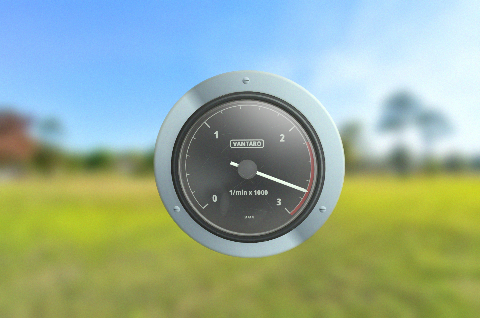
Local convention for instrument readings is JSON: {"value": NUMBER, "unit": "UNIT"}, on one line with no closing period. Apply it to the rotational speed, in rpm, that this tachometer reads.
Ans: {"value": 2700, "unit": "rpm"}
